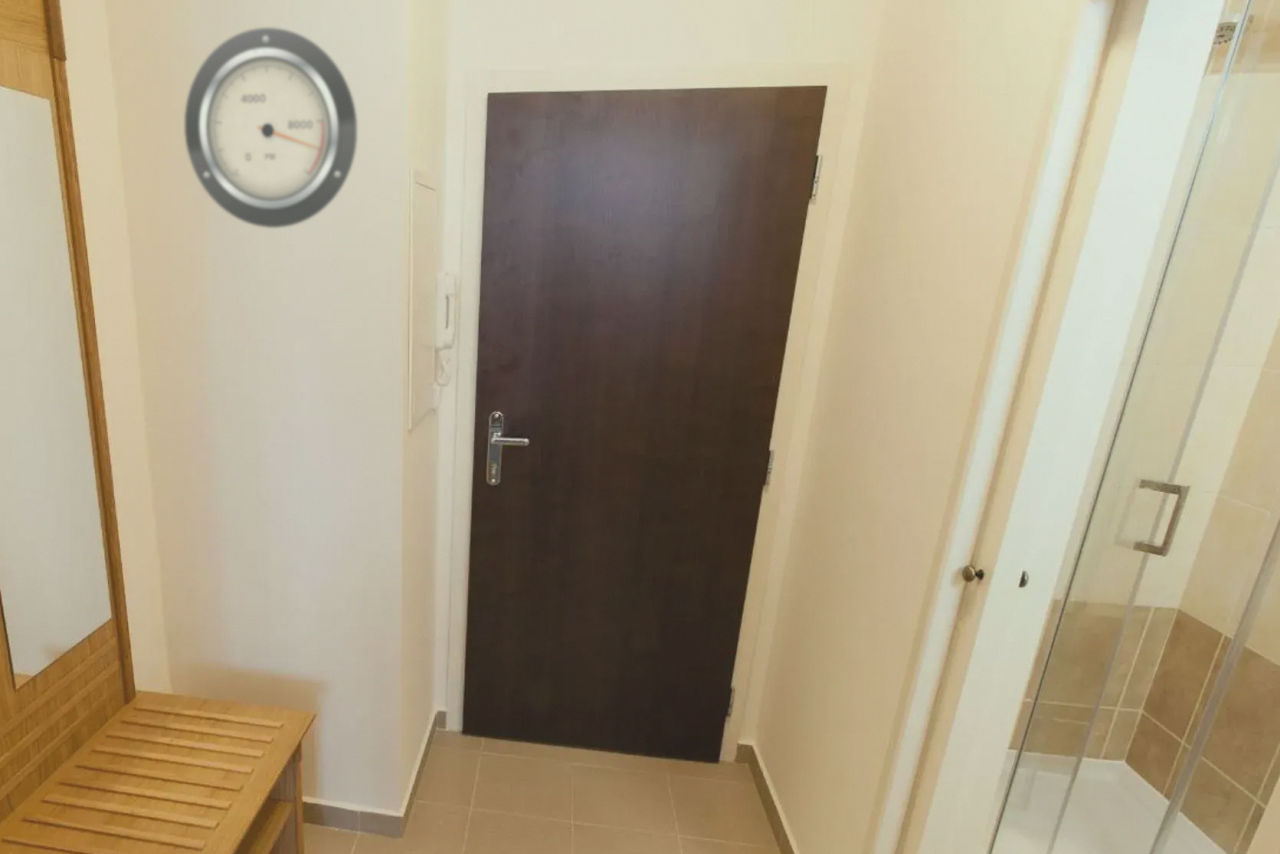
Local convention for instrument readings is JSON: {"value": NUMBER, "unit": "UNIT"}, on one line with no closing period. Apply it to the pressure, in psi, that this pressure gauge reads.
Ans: {"value": 9000, "unit": "psi"}
